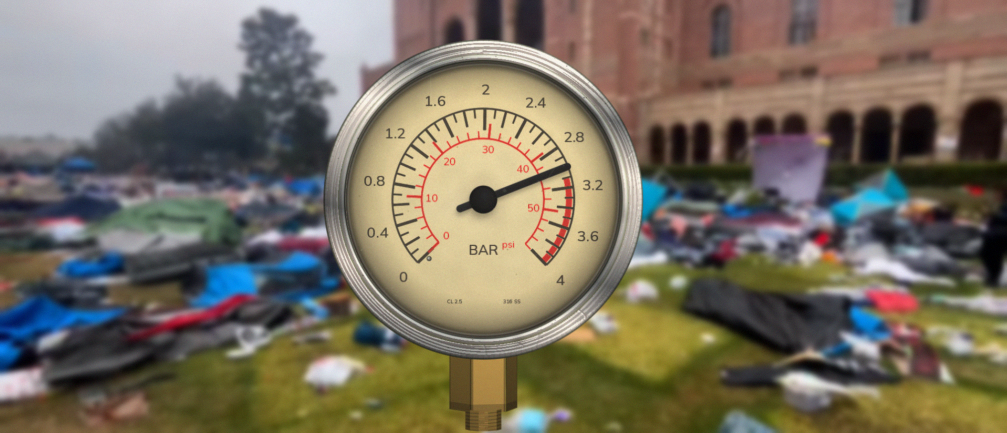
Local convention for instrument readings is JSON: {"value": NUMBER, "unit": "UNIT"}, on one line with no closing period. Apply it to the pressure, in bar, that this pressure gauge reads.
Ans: {"value": 3, "unit": "bar"}
